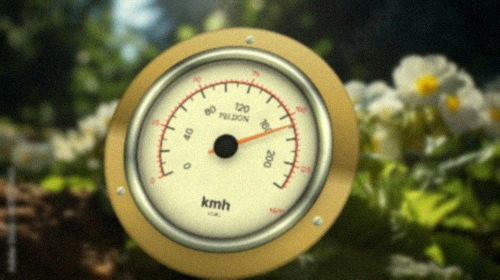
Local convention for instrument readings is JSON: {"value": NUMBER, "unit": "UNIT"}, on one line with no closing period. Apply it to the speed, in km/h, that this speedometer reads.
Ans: {"value": 170, "unit": "km/h"}
